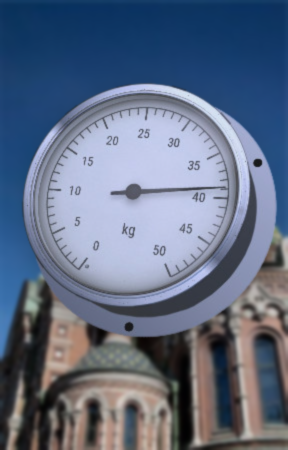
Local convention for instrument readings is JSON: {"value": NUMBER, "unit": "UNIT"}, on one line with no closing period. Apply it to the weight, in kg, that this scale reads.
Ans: {"value": 39, "unit": "kg"}
